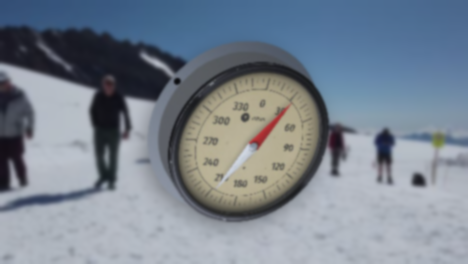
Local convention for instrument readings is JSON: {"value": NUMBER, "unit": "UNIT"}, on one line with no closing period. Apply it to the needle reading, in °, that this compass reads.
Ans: {"value": 30, "unit": "°"}
